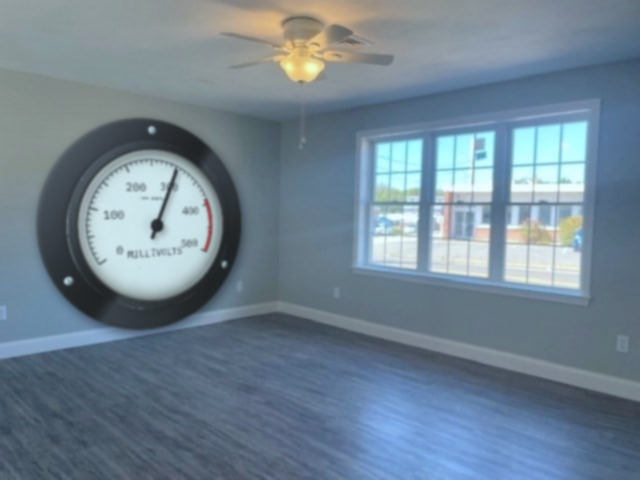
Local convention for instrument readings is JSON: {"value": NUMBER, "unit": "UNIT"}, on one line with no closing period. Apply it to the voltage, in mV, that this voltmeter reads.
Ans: {"value": 300, "unit": "mV"}
